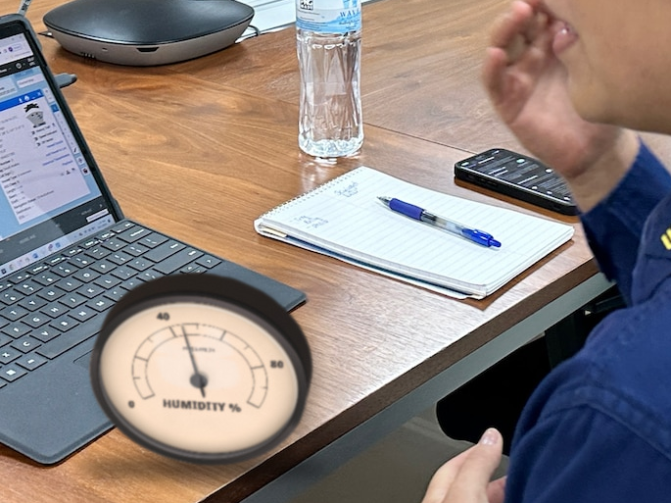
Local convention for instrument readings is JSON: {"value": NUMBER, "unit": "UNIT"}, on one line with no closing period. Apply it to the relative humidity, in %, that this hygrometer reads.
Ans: {"value": 45, "unit": "%"}
